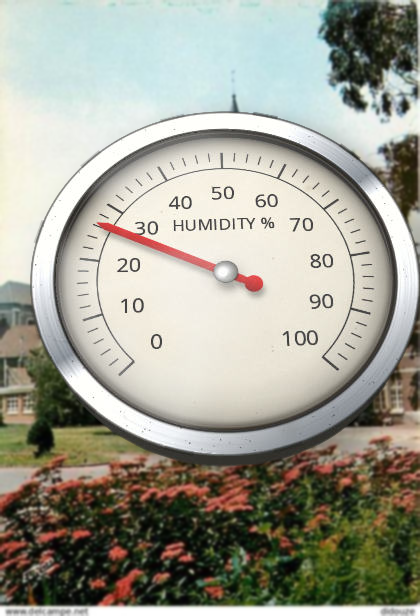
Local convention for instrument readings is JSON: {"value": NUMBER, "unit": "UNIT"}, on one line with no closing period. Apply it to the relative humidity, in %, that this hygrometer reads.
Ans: {"value": 26, "unit": "%"}
